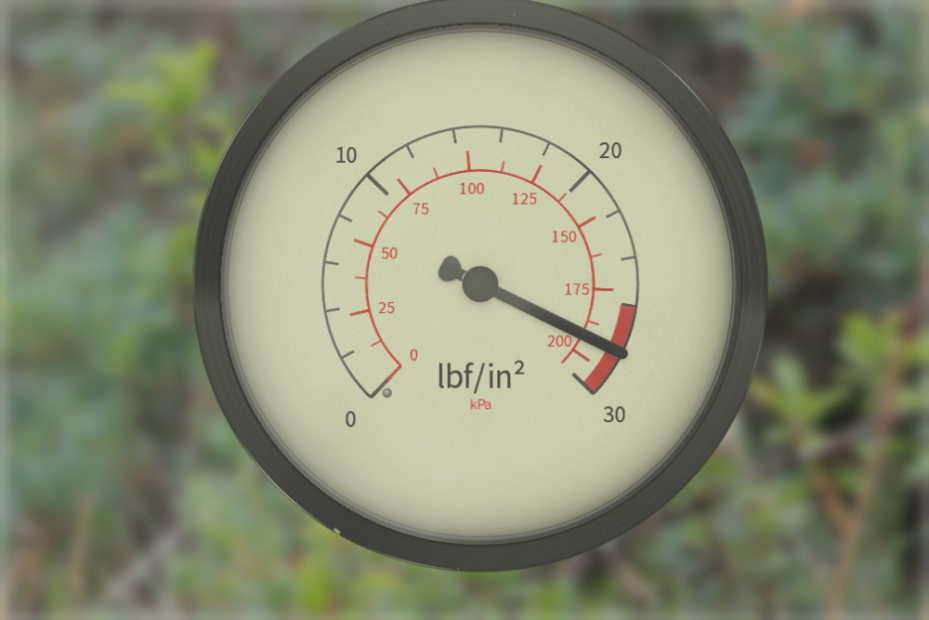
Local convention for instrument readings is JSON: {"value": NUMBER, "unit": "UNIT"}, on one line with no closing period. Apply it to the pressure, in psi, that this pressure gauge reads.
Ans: {"value": 28, "unit": "psi"}
